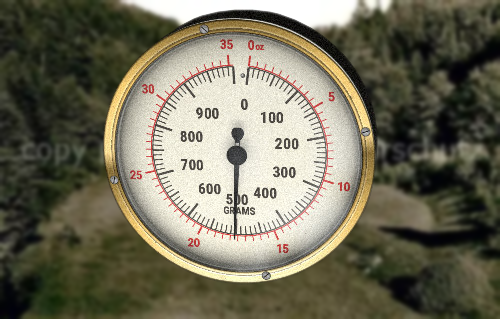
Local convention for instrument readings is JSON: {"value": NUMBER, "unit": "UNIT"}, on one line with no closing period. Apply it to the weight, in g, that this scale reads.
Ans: {"value": 500, "unit": "g"}
